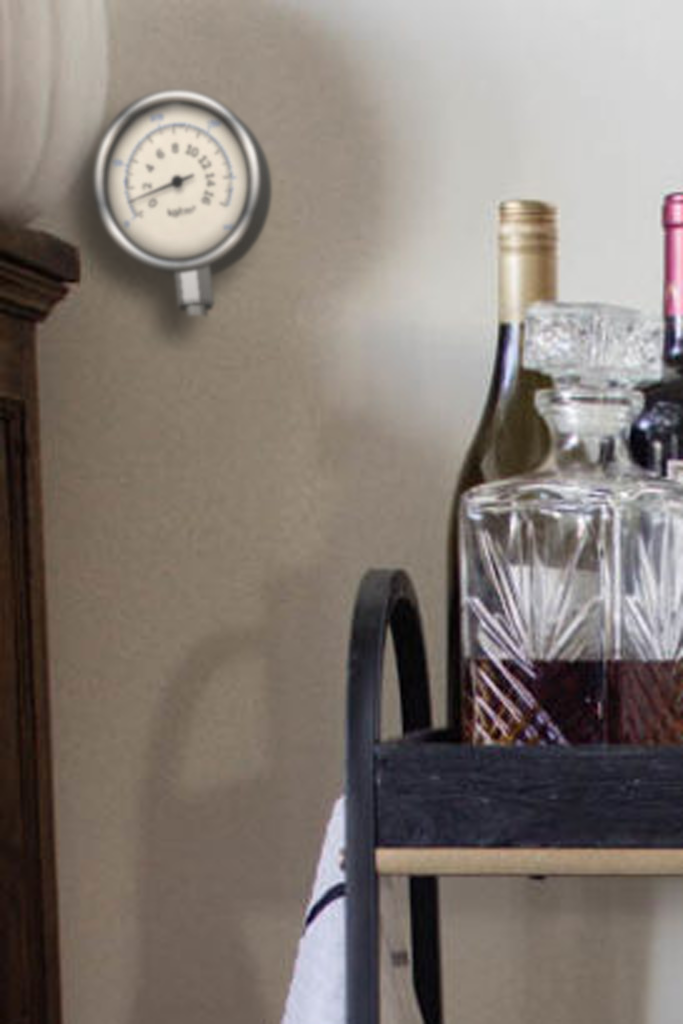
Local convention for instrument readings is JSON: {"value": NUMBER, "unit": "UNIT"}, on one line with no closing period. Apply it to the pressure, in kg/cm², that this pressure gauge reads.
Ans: {"value": 1, "unit": "kg/cm²"}
